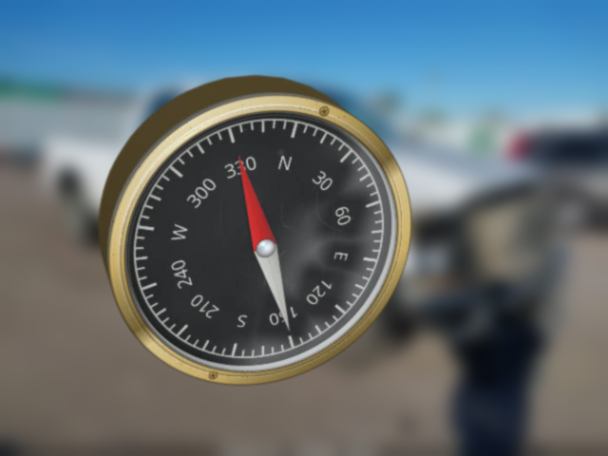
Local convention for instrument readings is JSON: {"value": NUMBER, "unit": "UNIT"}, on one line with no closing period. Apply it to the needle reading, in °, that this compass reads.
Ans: {"value": 330, "unit": "°"}
